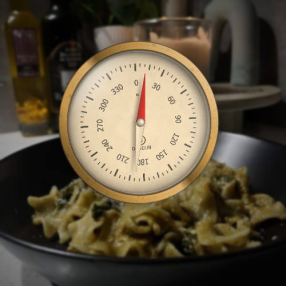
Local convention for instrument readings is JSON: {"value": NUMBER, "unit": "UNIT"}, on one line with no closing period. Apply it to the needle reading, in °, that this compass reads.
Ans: {"value": 10, "unit": "°"}
